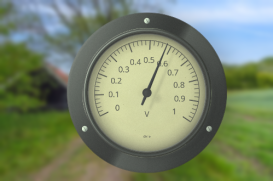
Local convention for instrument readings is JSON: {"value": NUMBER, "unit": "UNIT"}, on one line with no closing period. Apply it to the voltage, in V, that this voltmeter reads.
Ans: {"value": 0.58, "unit": "V"}
